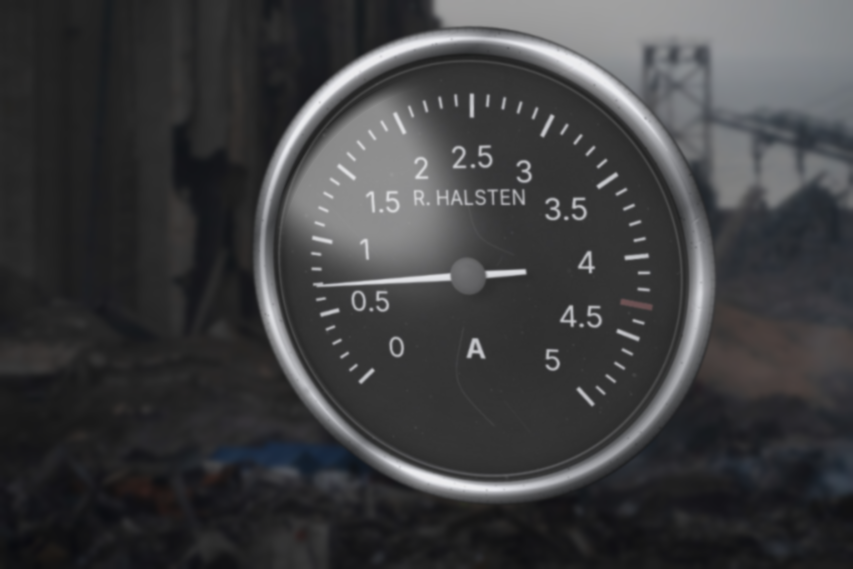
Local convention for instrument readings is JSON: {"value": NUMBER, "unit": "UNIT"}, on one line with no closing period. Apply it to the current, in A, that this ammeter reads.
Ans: {"value": 0.7, "unit": "A"}
